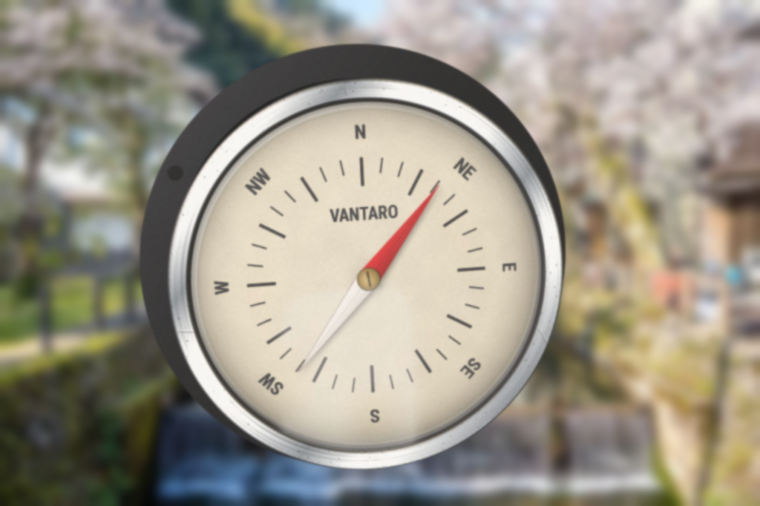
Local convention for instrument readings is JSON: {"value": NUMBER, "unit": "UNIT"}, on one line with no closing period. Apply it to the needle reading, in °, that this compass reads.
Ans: {"value": 40, "unit": "°"}
